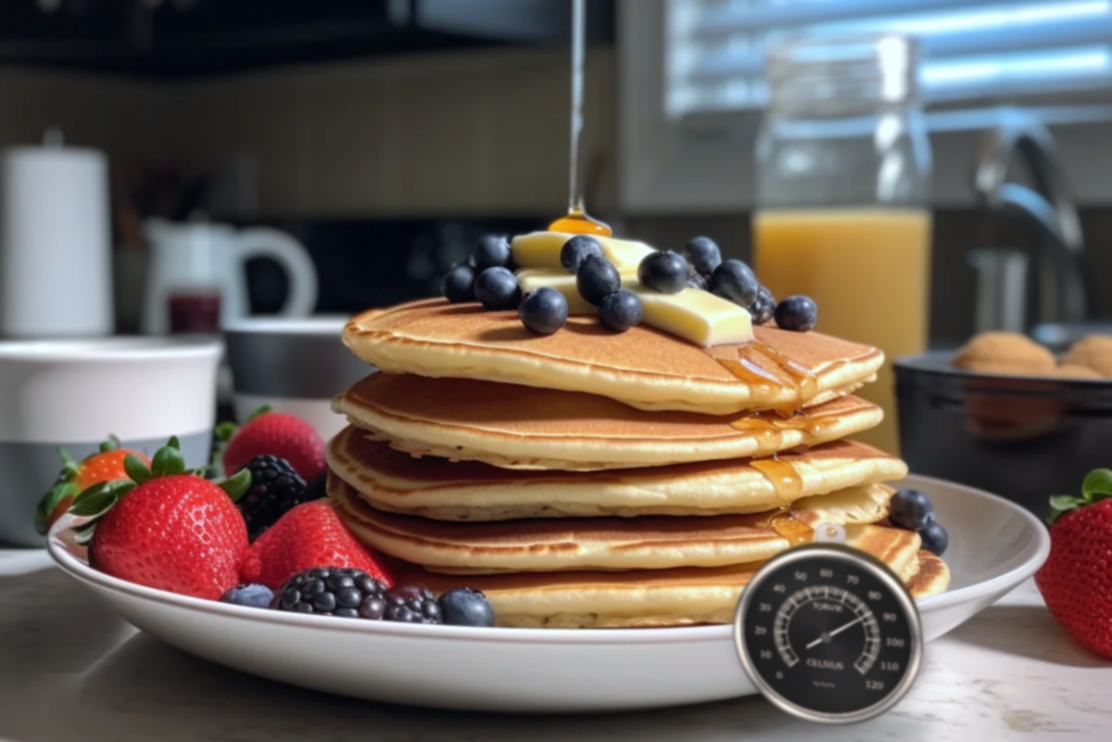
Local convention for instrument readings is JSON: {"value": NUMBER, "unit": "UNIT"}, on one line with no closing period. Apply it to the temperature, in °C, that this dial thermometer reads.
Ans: {"value": 85, "unit": "°C"}
